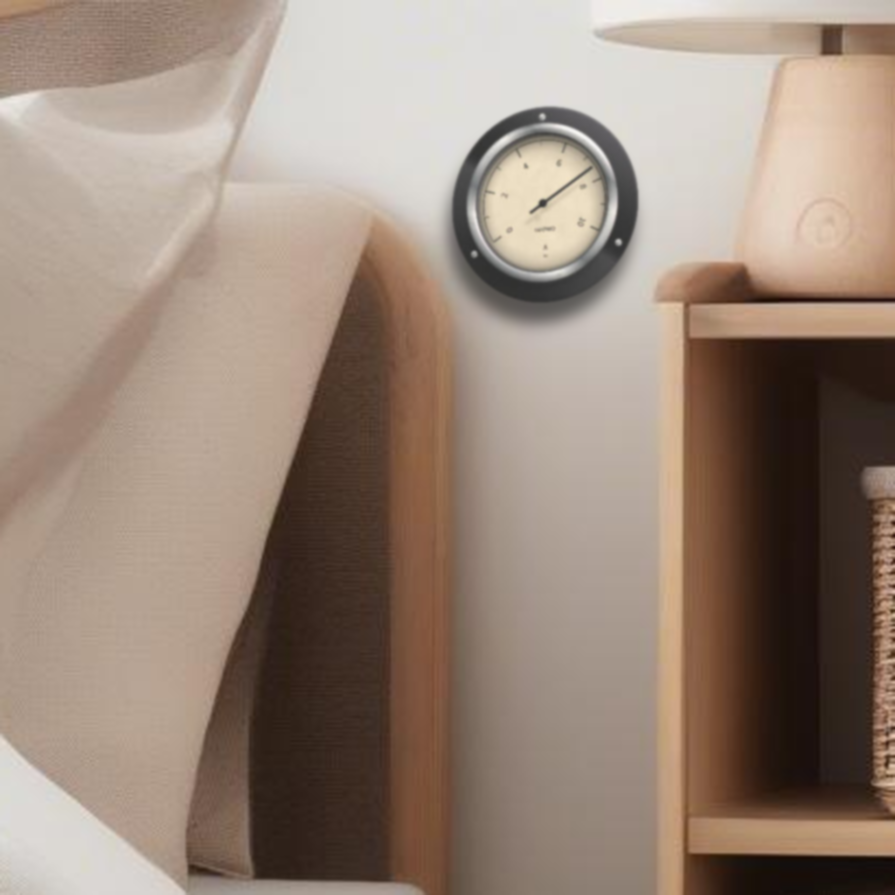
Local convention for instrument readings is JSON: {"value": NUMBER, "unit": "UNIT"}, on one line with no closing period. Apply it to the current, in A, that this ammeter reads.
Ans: {"value": 7.5, "unit": "A"}
